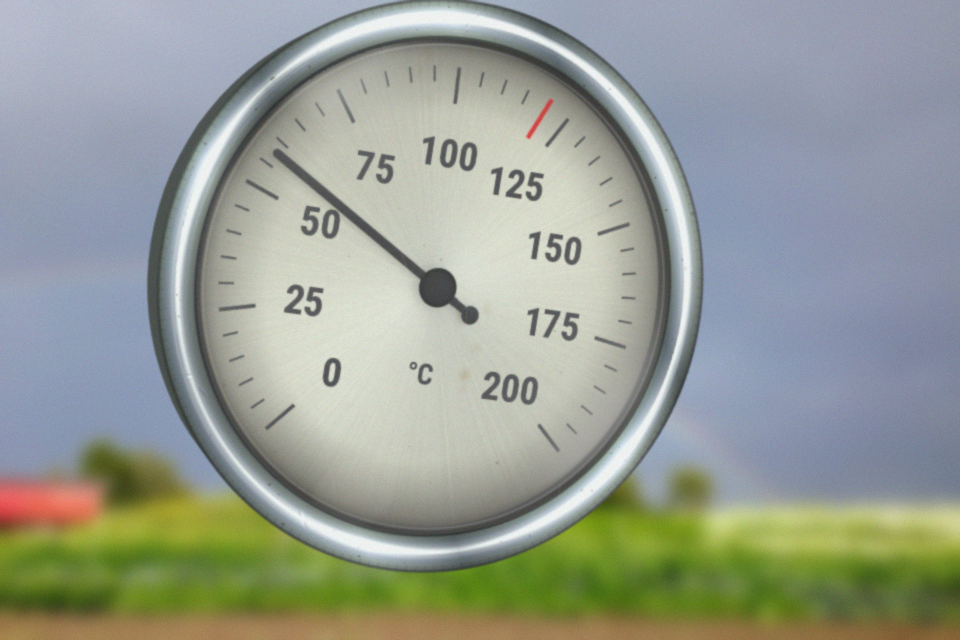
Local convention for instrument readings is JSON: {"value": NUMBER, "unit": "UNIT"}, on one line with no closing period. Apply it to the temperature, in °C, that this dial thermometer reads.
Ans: {"value": 57.5, "unit": "°C"}
